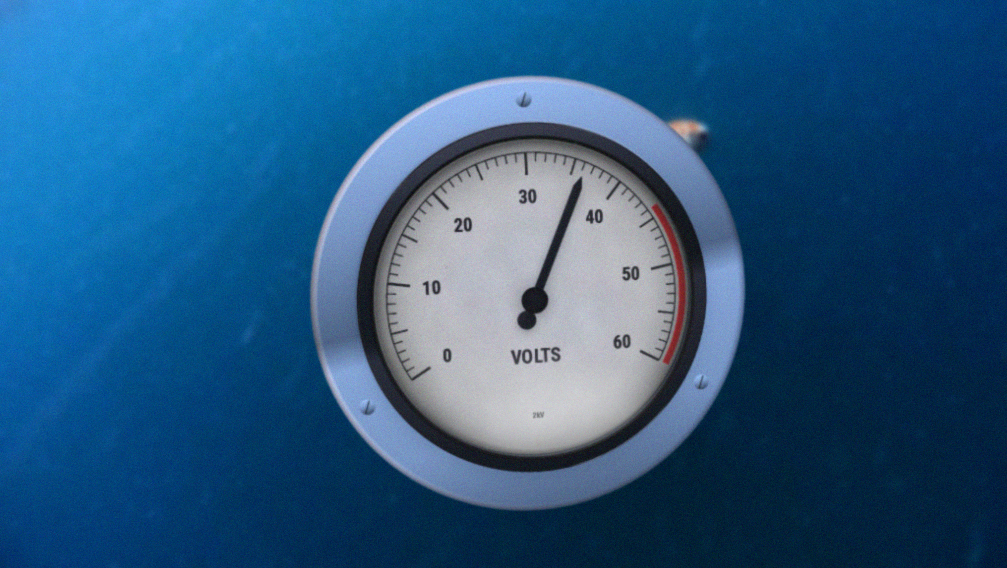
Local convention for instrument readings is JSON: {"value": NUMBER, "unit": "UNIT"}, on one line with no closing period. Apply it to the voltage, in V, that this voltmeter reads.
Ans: {"value": 36, "unit": "V"}
